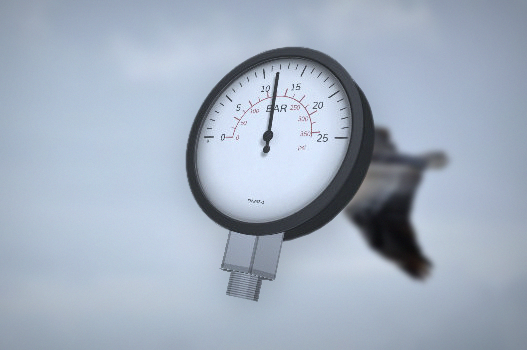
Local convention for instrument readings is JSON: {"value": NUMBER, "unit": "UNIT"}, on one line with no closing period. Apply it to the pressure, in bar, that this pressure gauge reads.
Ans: {"value": 12, "unit": "bar"}
